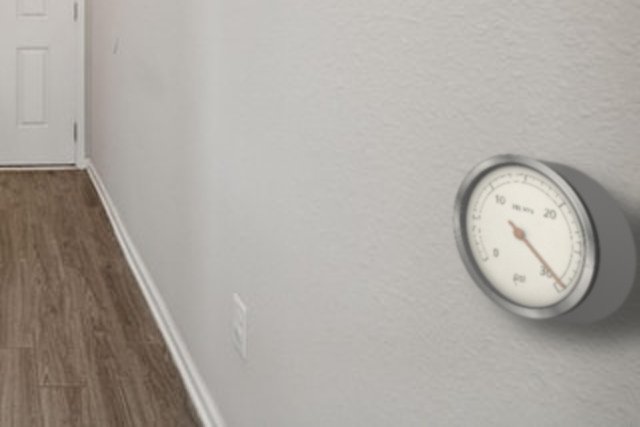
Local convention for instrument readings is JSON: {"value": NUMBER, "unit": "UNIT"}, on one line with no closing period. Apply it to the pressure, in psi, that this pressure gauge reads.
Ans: {"value": 29, "unit": "psi"}
